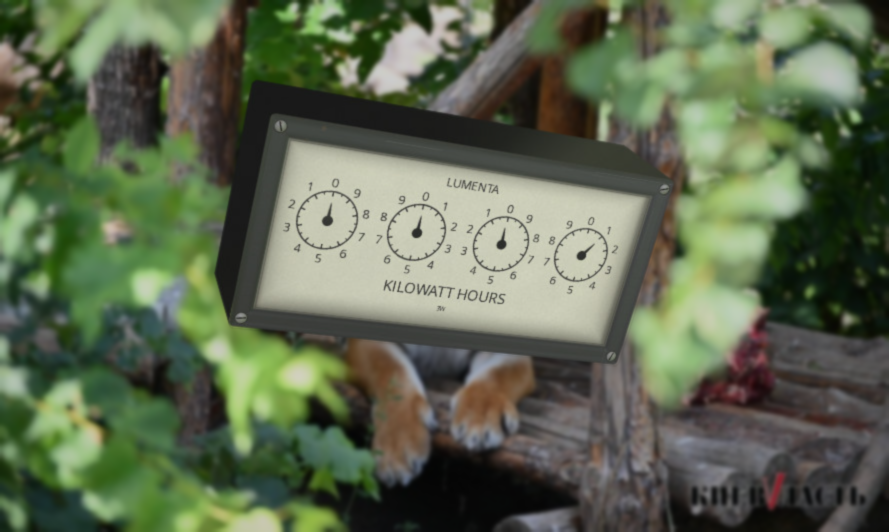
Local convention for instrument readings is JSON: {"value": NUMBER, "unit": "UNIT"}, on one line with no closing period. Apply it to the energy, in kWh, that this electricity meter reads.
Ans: {"value": 1, "unit": "kWh"}
